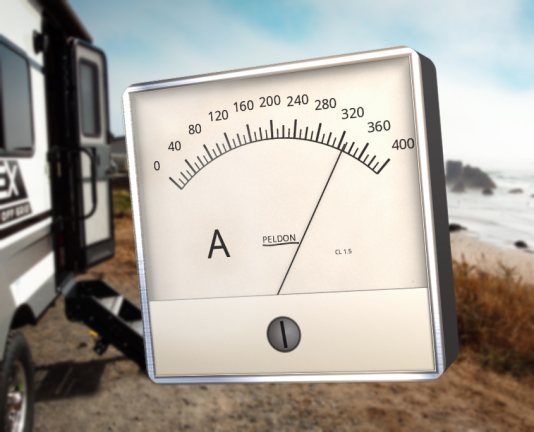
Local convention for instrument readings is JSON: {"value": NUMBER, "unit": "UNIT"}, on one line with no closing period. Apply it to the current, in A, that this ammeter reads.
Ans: {"value": 330, "unit": "A"}
